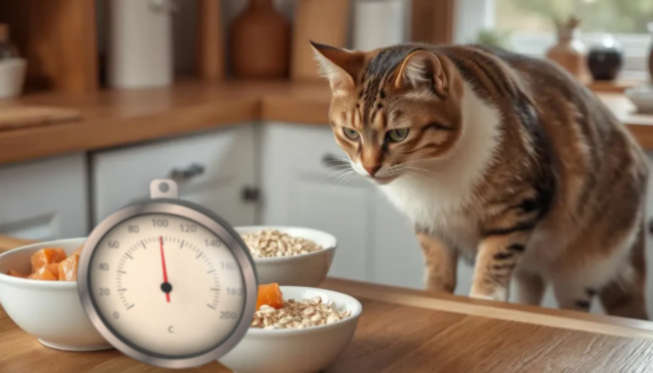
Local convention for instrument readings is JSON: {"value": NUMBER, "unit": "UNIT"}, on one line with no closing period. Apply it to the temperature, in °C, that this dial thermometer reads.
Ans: {"value": 100, "unit": "°C"}
